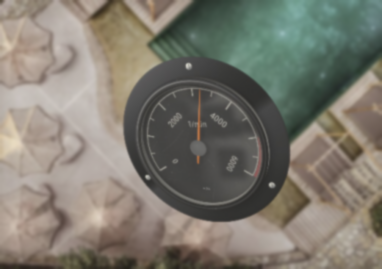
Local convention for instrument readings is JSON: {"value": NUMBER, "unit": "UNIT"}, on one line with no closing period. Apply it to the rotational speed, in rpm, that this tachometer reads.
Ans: {"value": 3250, "unit": "rpm"}
